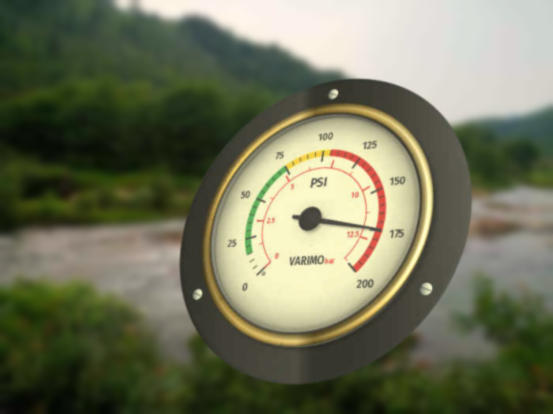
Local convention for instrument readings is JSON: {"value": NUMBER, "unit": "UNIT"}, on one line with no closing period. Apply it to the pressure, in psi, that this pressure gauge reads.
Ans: {"value": 175, "unit": "psi"}
